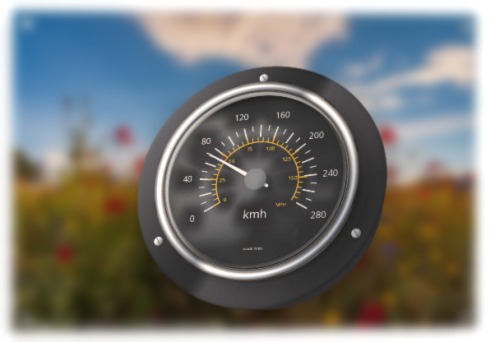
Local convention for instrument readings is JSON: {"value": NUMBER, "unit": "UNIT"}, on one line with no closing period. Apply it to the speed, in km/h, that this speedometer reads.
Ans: {"value": 70, "unit": "km/h"}
